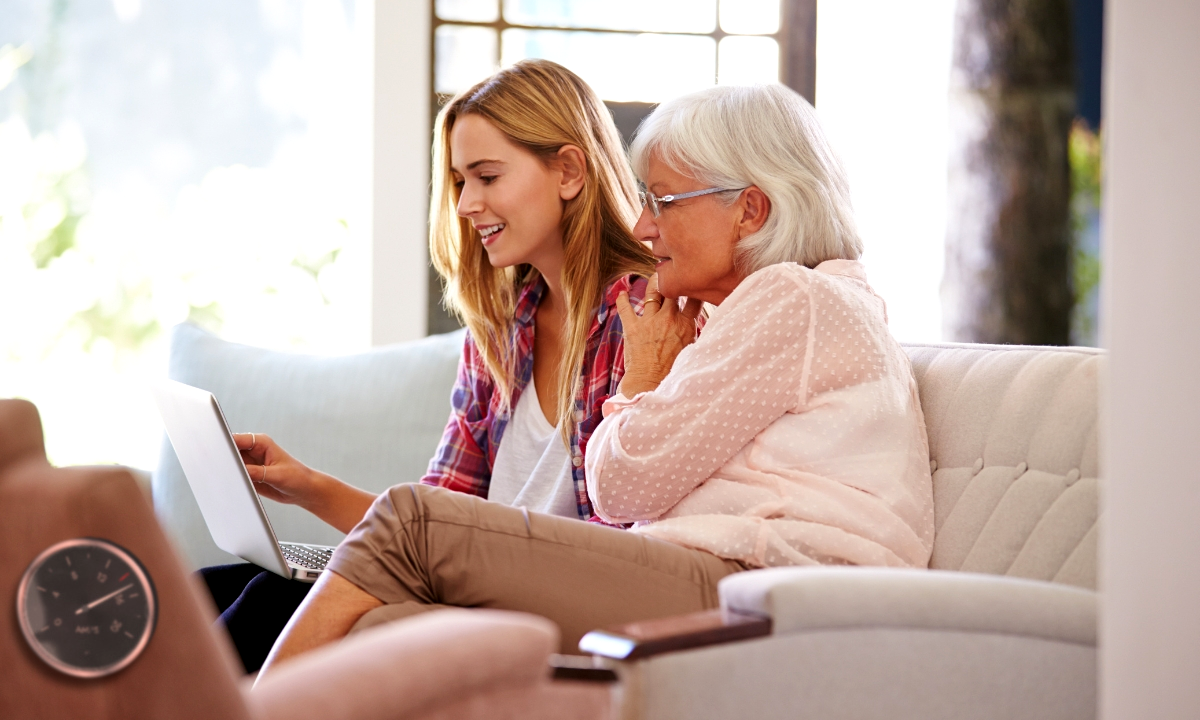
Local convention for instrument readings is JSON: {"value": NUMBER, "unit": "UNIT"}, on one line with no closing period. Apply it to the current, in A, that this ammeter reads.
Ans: {"value": 15, "unit": "A"}
